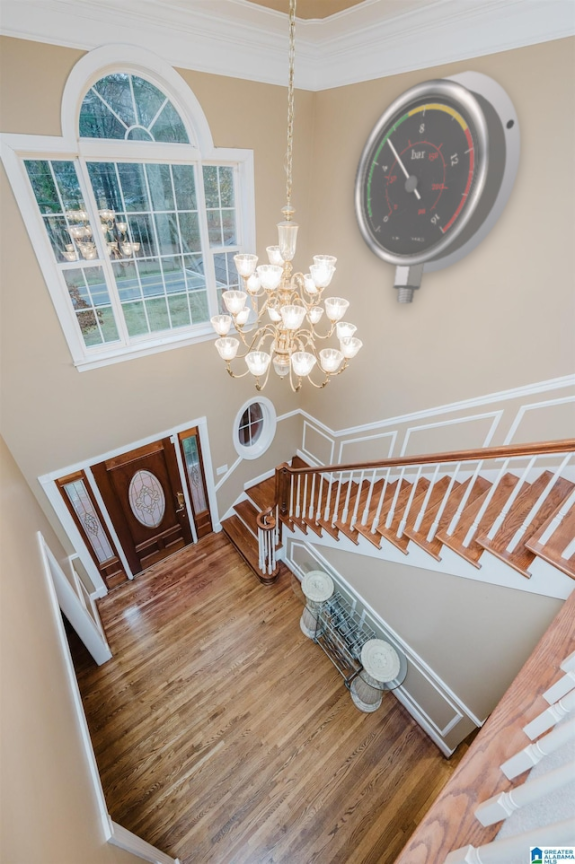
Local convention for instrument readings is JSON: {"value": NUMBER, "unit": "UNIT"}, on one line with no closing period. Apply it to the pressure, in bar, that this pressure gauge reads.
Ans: {"value": 5.5, "unit": "bar"}
